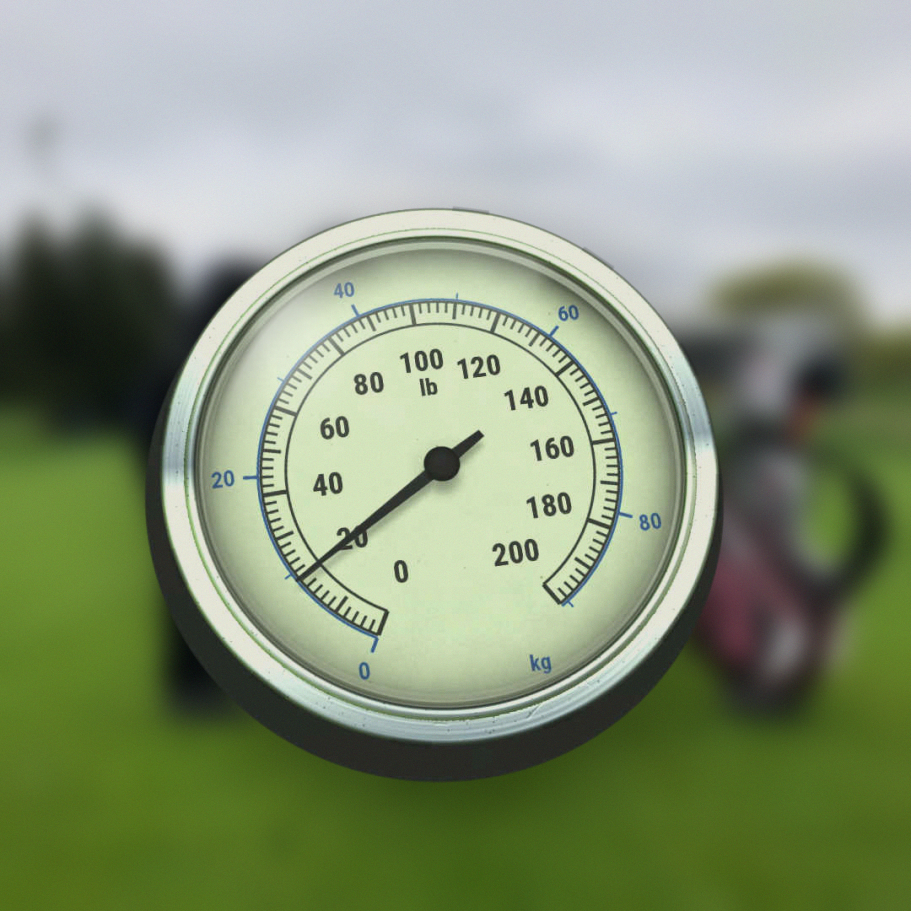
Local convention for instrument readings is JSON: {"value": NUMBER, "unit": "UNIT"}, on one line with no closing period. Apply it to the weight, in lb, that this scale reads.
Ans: {"value": 20, "unit": "lb"}
